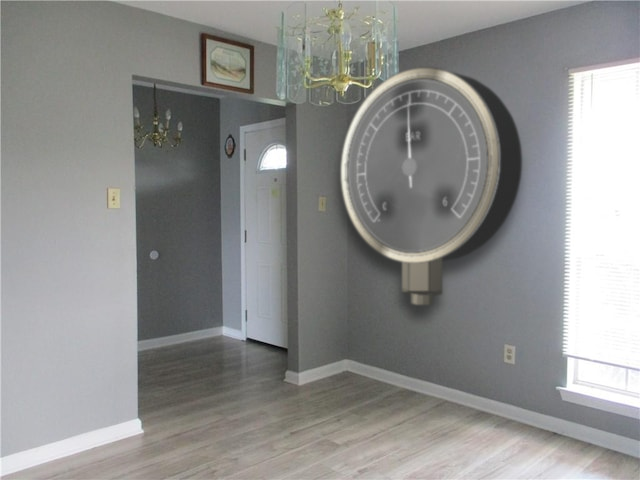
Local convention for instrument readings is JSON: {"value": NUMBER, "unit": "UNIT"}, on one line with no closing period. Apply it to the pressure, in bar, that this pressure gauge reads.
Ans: {"value": 3, "unit": "bar"}
